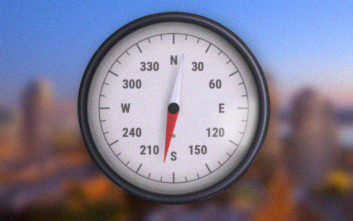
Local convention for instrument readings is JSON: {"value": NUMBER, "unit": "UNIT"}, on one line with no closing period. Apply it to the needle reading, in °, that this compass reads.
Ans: {"value": 190, "unit": "°"}
